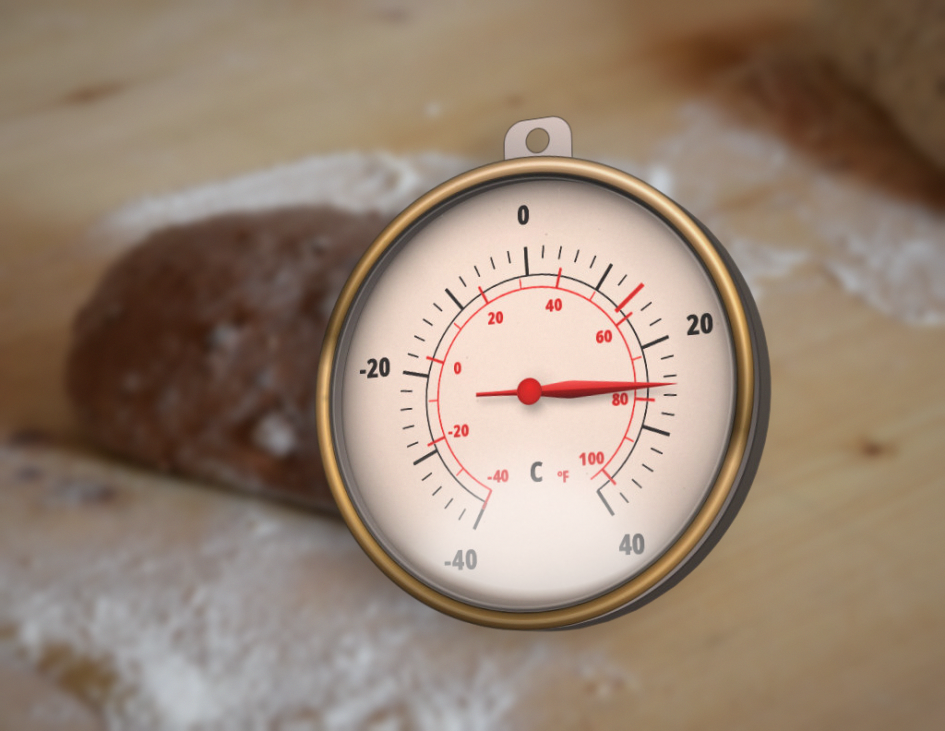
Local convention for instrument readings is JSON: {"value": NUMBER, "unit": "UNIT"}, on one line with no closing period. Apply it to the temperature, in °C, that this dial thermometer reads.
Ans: {"value": 25, "unit": "°C"}
